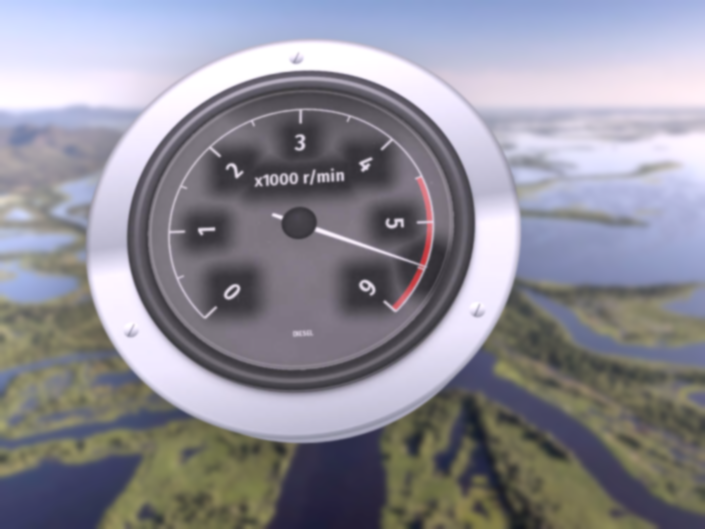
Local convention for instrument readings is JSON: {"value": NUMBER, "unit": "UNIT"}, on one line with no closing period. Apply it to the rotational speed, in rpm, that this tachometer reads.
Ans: {"value": 5500, "unit": "rpm"}
